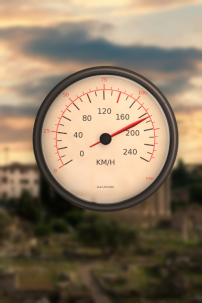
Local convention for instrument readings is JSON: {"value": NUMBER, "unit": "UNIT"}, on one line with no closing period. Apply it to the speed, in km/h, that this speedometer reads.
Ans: {"value": 185, "unit": "km/h"}
